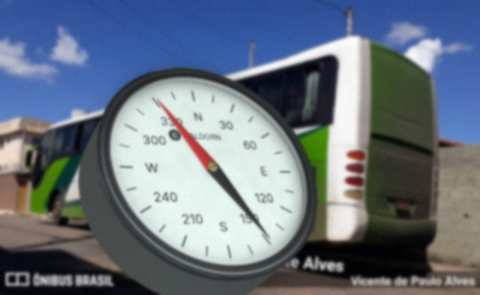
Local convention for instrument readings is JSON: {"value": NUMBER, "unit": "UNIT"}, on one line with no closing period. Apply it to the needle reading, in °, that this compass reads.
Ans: {"value": 330, "unit": "°"}
